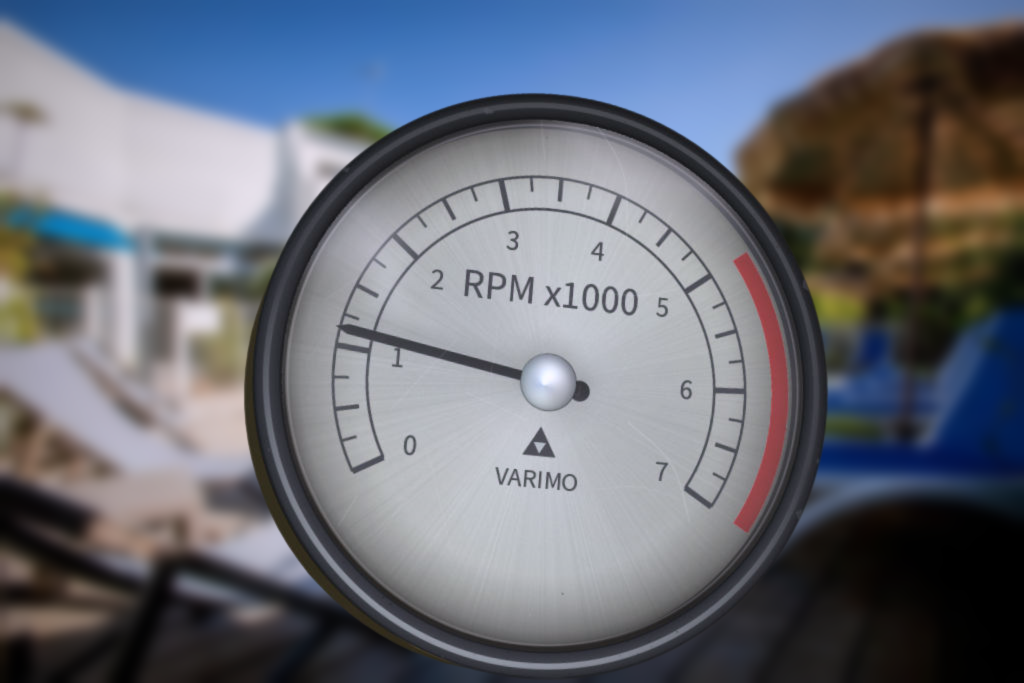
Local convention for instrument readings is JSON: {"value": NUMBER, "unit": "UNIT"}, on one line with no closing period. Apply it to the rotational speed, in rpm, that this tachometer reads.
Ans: {"value": 1125, "unit": "rpm"}
